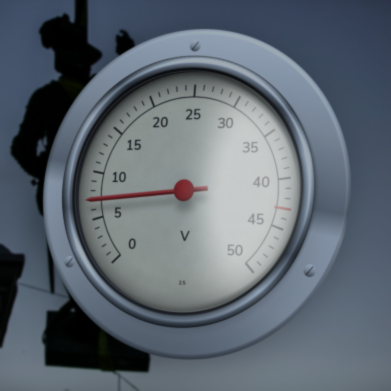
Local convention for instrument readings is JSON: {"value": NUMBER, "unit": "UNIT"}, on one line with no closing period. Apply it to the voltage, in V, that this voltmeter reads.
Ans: {"value": 7, "unit": "V"}
